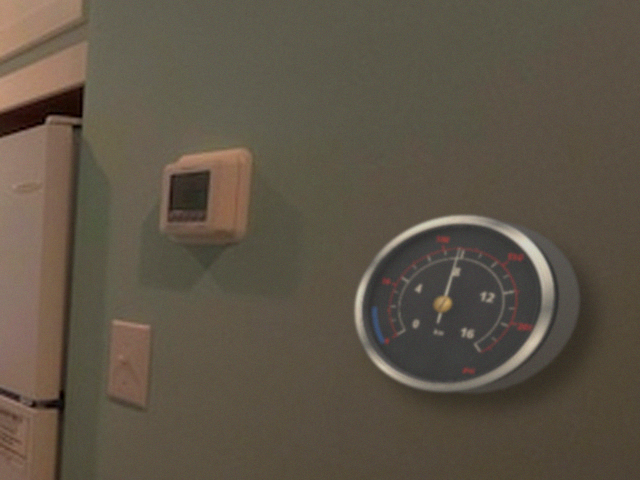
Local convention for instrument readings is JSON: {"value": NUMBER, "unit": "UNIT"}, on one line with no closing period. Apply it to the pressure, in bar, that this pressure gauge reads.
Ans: {"value": 8, "unit": "bar"}
